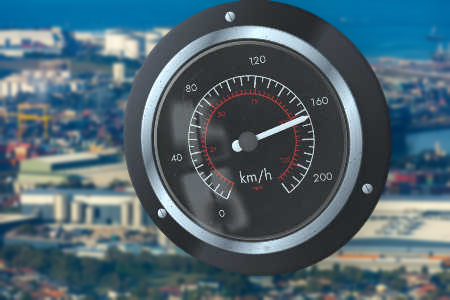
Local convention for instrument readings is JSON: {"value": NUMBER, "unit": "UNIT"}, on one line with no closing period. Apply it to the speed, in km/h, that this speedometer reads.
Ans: {"value": 165, "unit": "km/h"}
